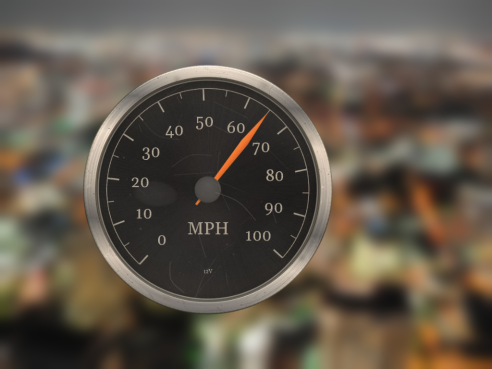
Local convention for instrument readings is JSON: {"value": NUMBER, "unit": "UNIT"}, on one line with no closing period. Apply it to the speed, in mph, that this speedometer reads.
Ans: {"value": 65, "unit": "mph"}
